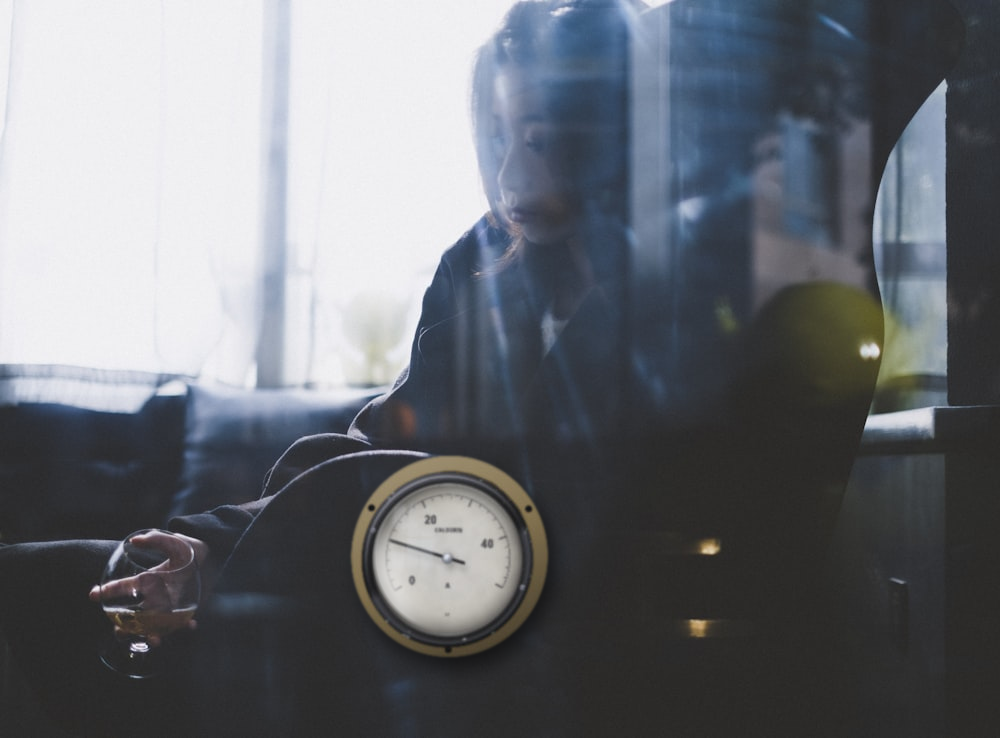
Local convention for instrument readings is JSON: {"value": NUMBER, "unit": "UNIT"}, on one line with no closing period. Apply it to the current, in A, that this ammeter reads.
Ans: {"value": 10, "unit": "A"}
